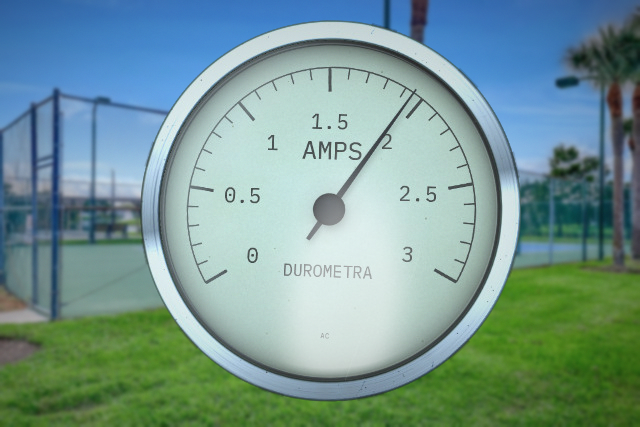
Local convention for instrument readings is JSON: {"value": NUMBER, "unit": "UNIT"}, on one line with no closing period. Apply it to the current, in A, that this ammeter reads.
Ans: {"value": 1.95, "unit": "A"}
